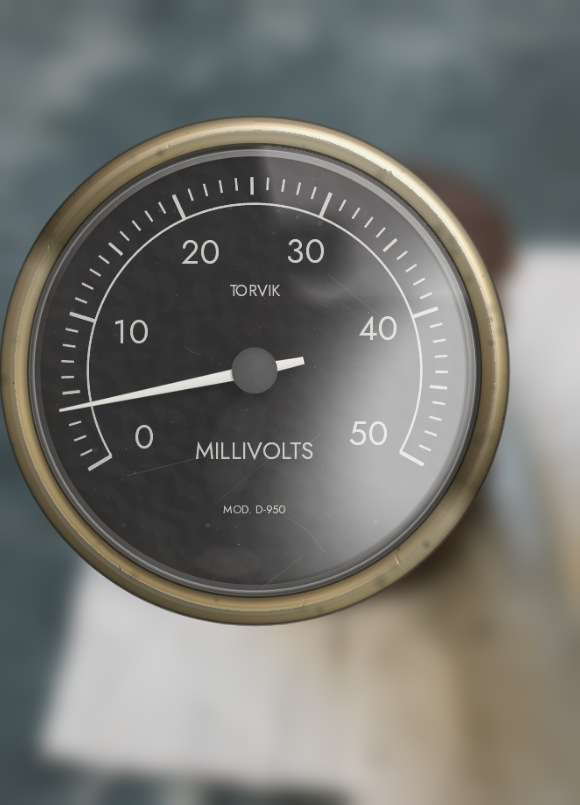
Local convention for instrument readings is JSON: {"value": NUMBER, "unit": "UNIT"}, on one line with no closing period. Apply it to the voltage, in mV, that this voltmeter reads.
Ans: {"value": 4, "unit": "mV"}
